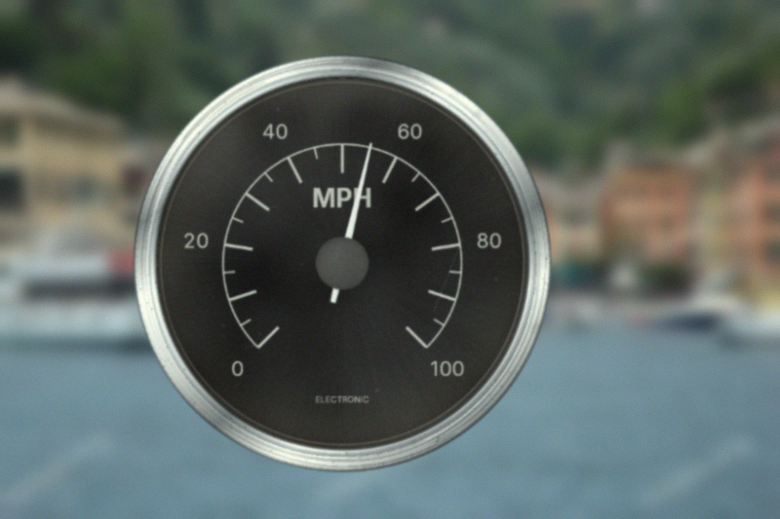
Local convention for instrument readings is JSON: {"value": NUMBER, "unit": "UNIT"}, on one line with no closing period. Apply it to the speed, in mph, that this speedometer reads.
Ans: {"value": 55, "unit": "mph"}
